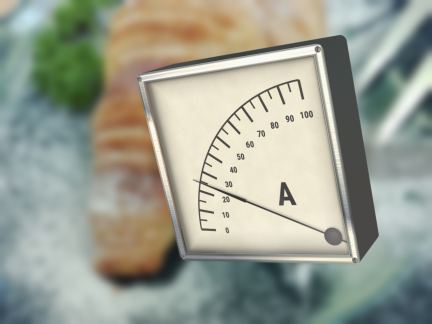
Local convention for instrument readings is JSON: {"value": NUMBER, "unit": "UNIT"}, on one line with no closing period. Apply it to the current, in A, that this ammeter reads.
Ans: {"value": 25, "unit": "A"}
